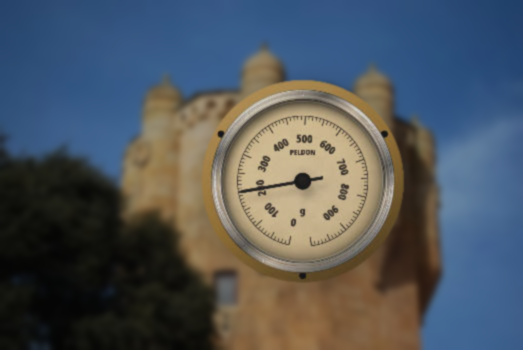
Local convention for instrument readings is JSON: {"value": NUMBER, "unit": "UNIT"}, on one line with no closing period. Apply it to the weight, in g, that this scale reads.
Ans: {"value": 200, "unit": "g"}
